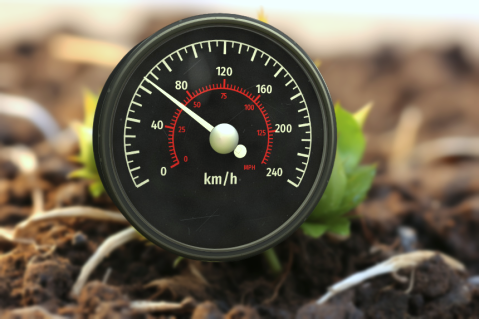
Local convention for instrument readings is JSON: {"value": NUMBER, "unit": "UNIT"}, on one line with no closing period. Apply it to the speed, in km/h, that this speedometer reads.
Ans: {"value": 65, "unit": "km/h"}
